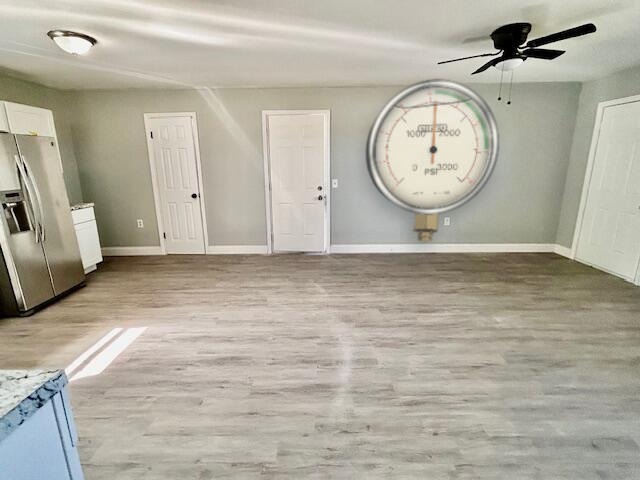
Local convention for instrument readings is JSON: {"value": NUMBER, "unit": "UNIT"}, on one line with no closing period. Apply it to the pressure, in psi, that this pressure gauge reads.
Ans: {"value": 1500, "unit": "psi"}
